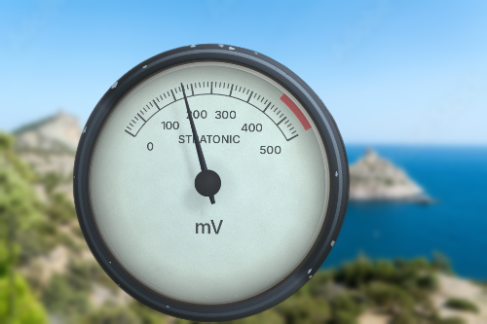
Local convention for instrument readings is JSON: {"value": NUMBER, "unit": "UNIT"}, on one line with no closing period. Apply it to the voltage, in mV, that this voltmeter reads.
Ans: {"value": 180, "unit": "mV"}
